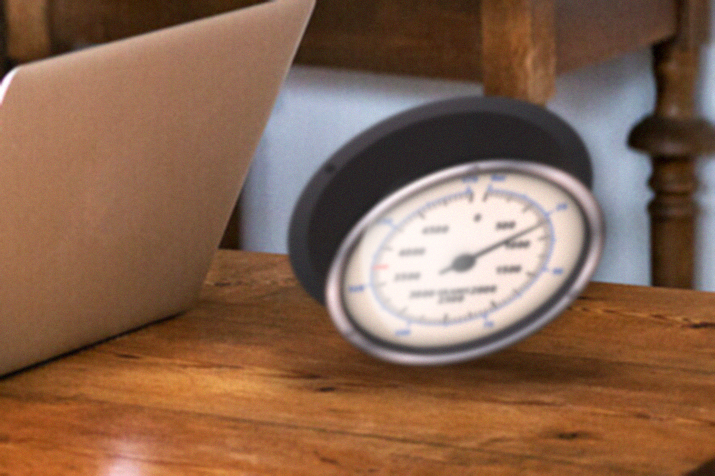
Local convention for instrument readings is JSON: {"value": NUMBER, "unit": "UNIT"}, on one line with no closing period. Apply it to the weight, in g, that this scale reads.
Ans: {"value": 750, "unit": "g"}
